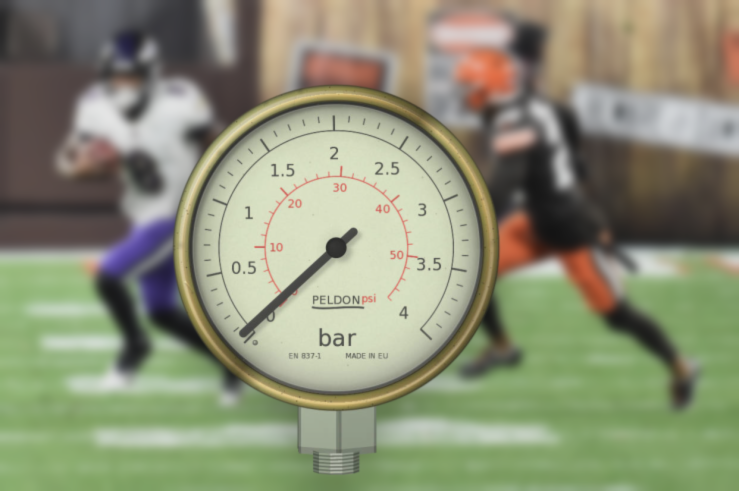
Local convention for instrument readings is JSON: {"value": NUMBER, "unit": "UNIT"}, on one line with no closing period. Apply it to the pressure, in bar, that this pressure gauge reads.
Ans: {"value": 0.05, "unit": "bar"}
